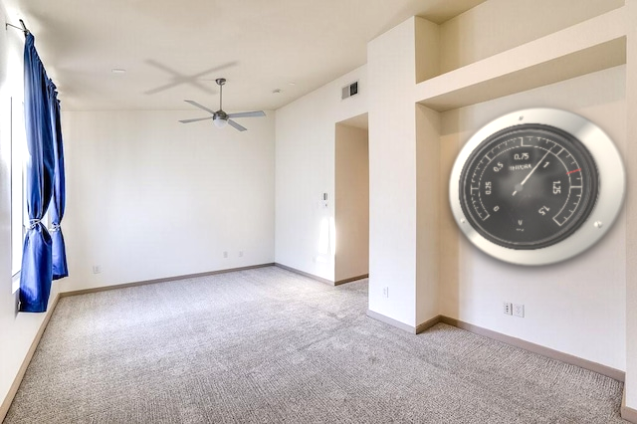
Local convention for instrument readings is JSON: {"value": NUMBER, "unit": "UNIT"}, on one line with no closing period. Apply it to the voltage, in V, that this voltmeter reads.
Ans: {"value": 0.95, "unit": "V"}
